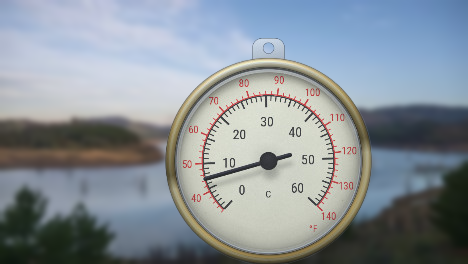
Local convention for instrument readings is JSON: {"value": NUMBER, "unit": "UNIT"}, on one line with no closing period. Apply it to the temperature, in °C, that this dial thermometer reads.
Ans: {"value": 7, "unit": "°C"}
